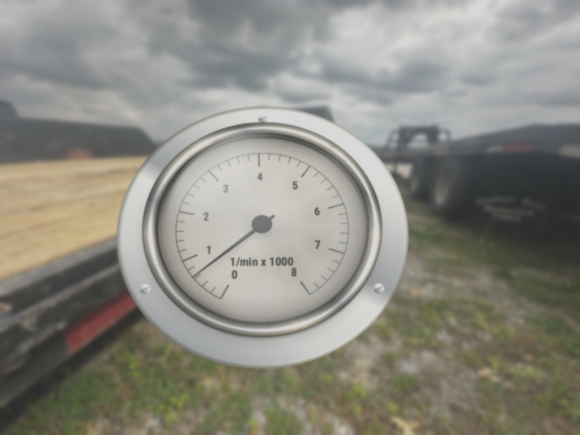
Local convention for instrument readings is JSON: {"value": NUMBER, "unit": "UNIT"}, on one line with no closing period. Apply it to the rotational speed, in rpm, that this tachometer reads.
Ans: {"value": 600, "unit": "rpm"}
